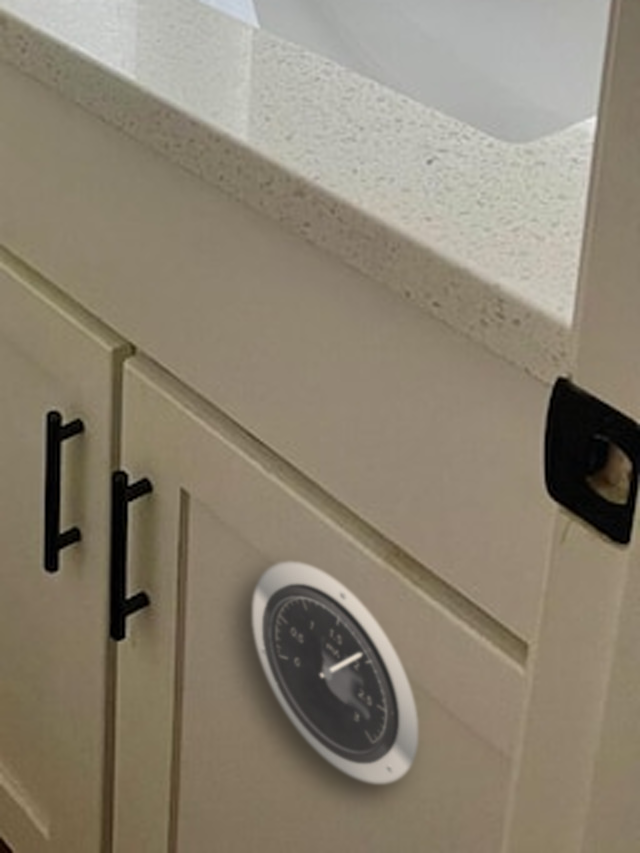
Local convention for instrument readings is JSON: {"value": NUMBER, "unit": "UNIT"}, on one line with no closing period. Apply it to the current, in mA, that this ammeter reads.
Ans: {"value": 1.9, "unit": "mA"}
